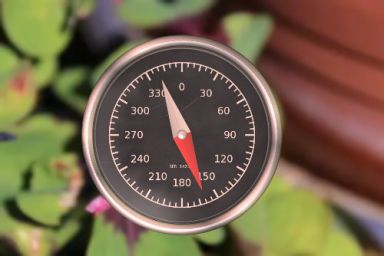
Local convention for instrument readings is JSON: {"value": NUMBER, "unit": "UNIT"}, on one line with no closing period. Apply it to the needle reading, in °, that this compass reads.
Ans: {"value": 160, "unit": "°"}
